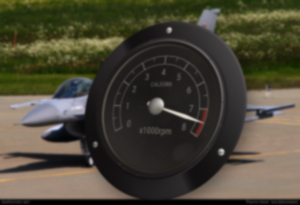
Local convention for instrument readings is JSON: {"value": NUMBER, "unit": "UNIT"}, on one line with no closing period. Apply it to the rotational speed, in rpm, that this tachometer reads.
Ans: {"value": 7500, "unit": "rpm"}
